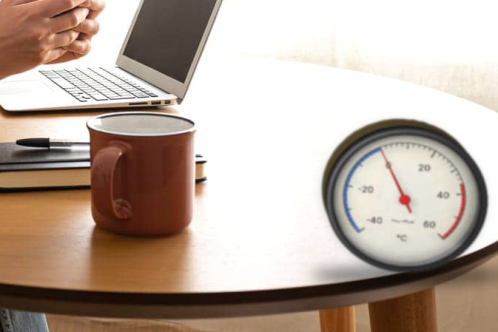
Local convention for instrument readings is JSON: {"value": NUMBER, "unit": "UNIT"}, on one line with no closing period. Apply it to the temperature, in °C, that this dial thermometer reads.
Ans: {"value": 0, "unit": "°C"}
